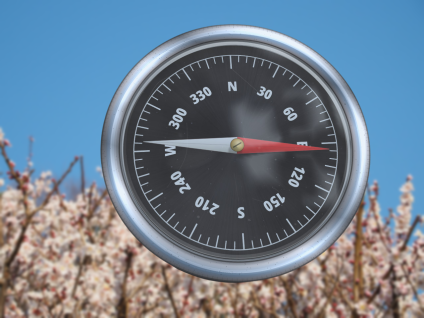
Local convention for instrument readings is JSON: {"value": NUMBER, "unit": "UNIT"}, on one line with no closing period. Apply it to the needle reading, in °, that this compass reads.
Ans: {"value": 95, "unit": "°"}
